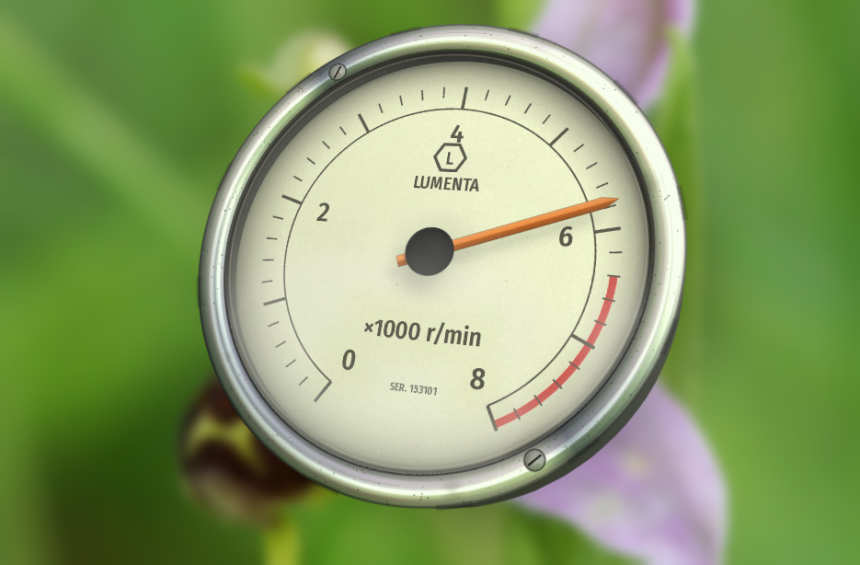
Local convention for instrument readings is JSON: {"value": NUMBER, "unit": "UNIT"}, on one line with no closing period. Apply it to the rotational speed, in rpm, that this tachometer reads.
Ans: {"value": 5800, "unit": "rpm"}
